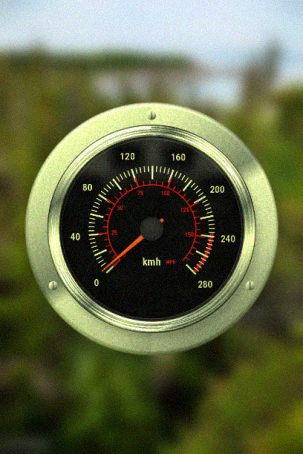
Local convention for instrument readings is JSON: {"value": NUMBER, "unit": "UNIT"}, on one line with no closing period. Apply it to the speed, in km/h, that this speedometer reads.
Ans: {"value": 4, "unit": "km/h"}
